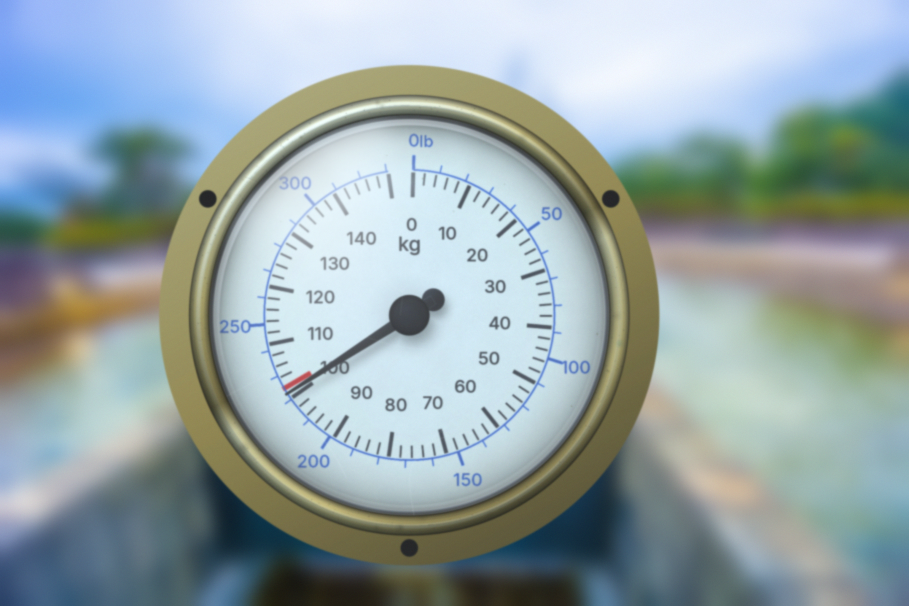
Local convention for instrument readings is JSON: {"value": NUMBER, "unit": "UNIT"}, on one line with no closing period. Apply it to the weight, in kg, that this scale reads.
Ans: {"value": 101, "unit": "kg"}
